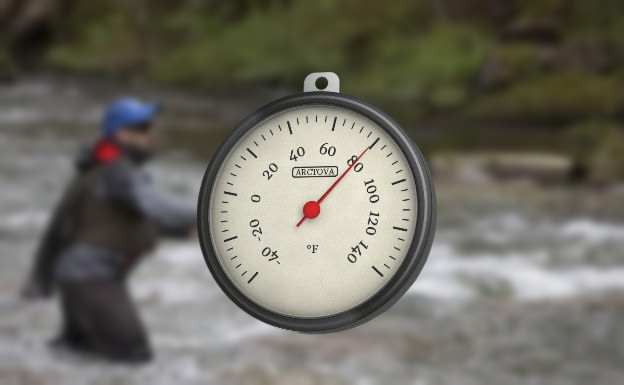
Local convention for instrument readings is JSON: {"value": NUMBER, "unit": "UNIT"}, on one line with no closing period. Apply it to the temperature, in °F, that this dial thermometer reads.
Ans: {"value": 80, "unit": "°F"}
